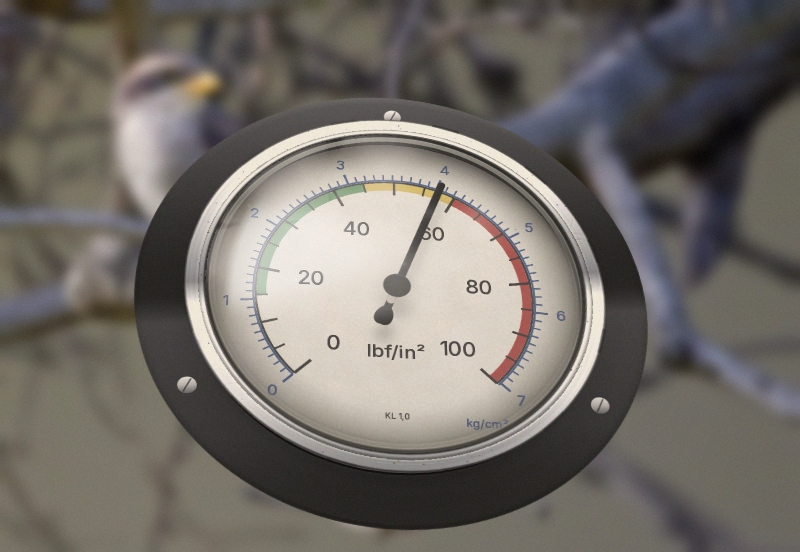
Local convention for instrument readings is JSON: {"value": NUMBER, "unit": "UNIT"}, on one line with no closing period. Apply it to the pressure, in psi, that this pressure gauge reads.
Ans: {"value": 57.5, "unit": "psi"}
